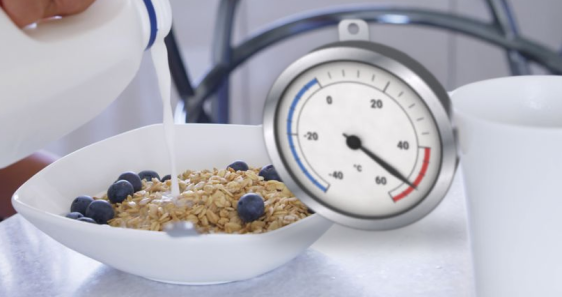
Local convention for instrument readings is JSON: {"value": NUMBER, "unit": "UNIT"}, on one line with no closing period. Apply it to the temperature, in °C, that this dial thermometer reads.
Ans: {"value": 52, "unit": "°C"}
